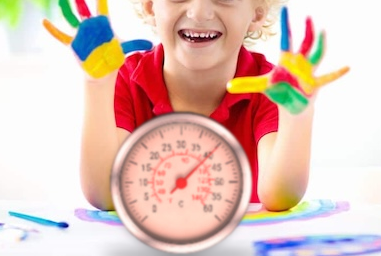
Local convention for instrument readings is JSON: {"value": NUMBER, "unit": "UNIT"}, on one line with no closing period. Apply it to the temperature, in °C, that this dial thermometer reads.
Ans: {"value": 40, "unit": "°C"}
